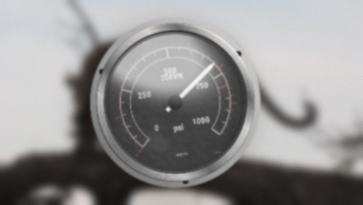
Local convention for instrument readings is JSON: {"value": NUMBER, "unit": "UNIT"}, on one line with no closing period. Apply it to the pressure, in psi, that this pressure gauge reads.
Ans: {"value": 700, "unit": "psi"}
